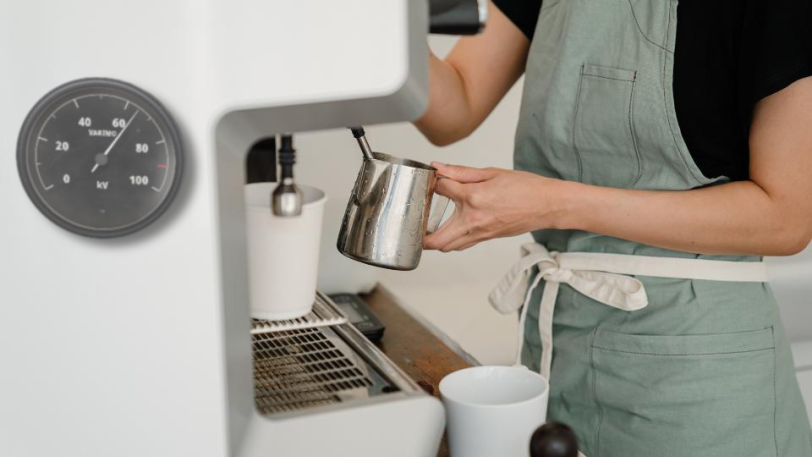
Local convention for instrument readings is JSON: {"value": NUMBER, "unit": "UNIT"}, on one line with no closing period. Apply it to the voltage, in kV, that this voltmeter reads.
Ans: {"value": 65, "unit": "kV"}
